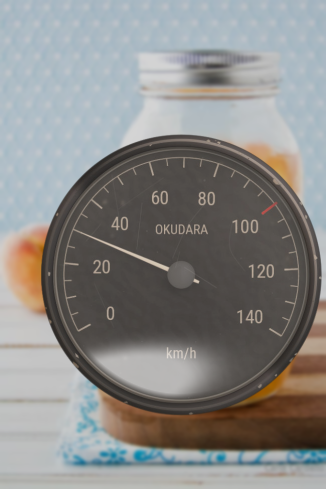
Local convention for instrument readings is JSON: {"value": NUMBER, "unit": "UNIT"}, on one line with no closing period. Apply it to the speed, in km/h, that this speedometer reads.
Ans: {"value": 30, "unit": "km/h"}
